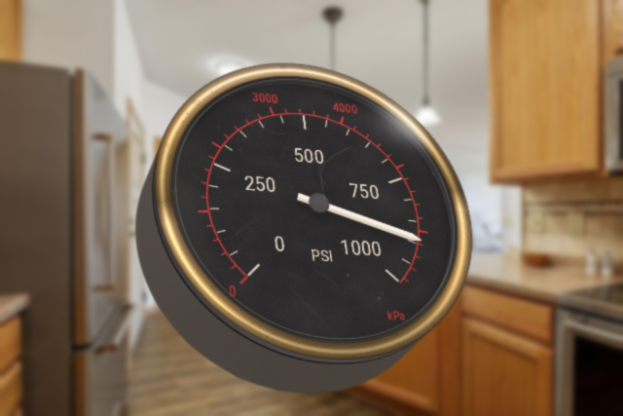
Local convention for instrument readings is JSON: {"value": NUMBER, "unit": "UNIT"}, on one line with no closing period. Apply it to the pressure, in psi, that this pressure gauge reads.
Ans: {"value": 900, "unit": "psi"}
